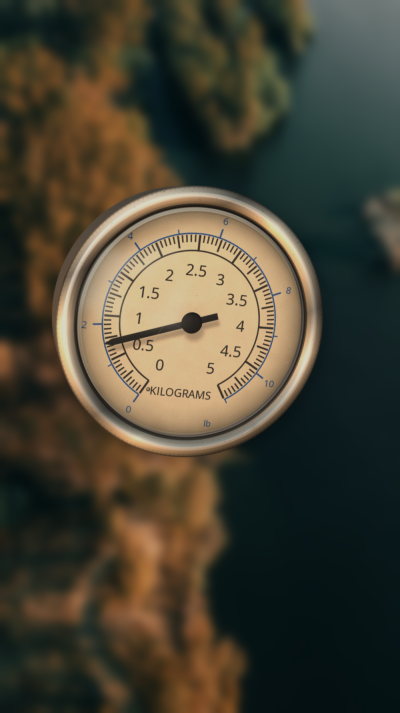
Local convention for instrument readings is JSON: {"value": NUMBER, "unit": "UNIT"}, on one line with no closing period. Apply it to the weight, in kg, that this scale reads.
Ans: {"value": 0.7, "unit": "kg"}
